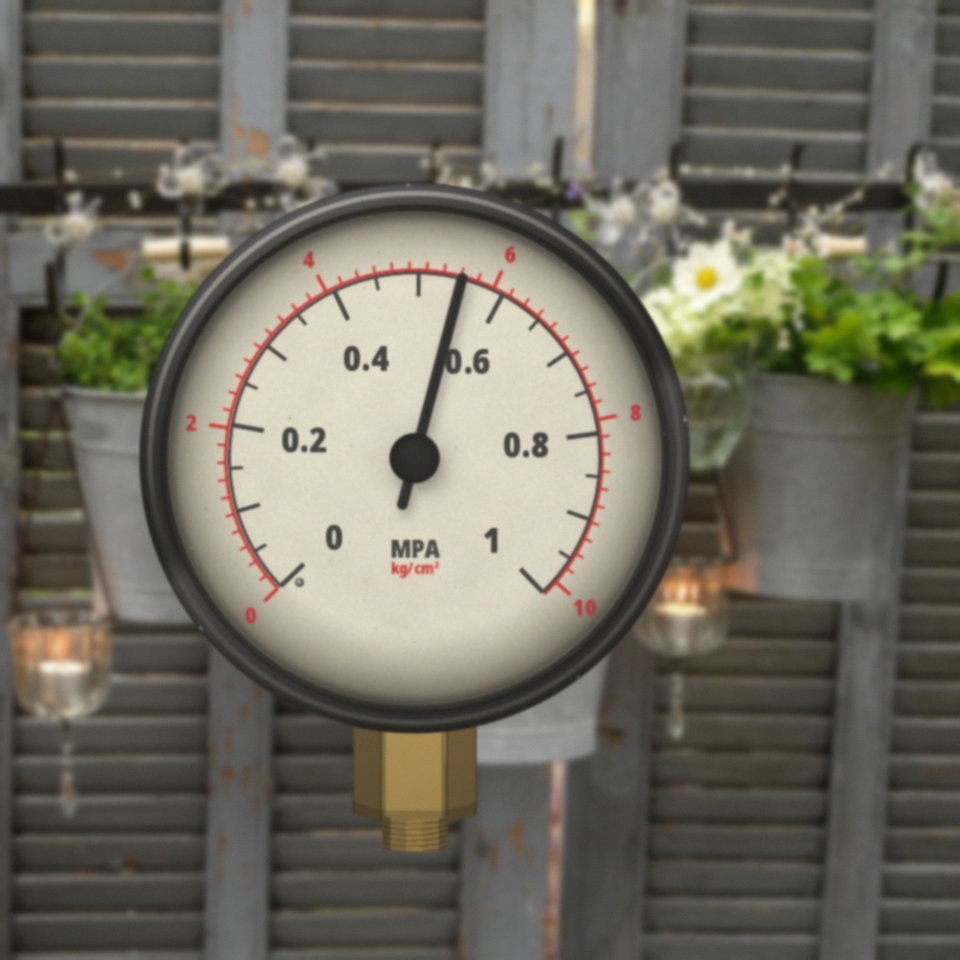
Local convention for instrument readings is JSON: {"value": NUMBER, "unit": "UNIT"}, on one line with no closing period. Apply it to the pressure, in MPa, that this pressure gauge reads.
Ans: {"value": 0.55, "unit": "MPa"}
